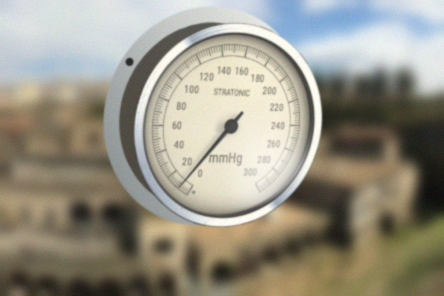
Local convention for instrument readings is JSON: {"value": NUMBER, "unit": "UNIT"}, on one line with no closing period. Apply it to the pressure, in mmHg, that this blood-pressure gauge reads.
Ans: {"value": 10, "unit": "mmHg"}
